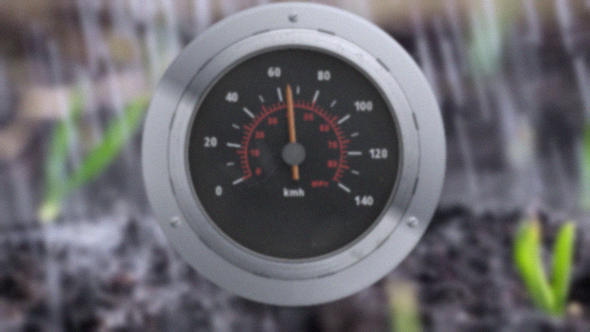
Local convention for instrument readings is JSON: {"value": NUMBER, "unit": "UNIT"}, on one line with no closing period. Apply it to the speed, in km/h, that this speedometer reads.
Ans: {"value": 65, "unit": "km/h"}
